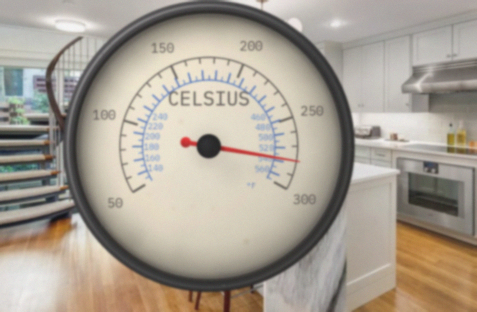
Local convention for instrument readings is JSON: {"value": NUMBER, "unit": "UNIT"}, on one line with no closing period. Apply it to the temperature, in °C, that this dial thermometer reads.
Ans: {"value": 280, "unit": "°C"}
